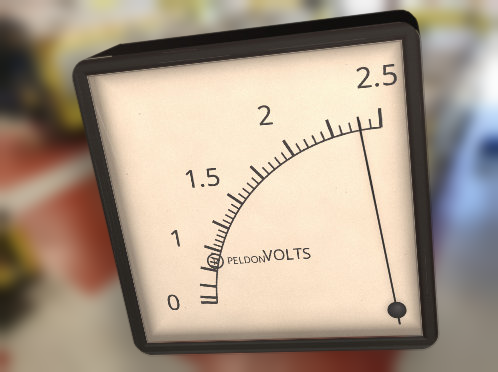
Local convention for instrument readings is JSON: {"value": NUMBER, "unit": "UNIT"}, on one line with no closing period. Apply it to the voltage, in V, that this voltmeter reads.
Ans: {"value": 2.4, "unit": "V"}
